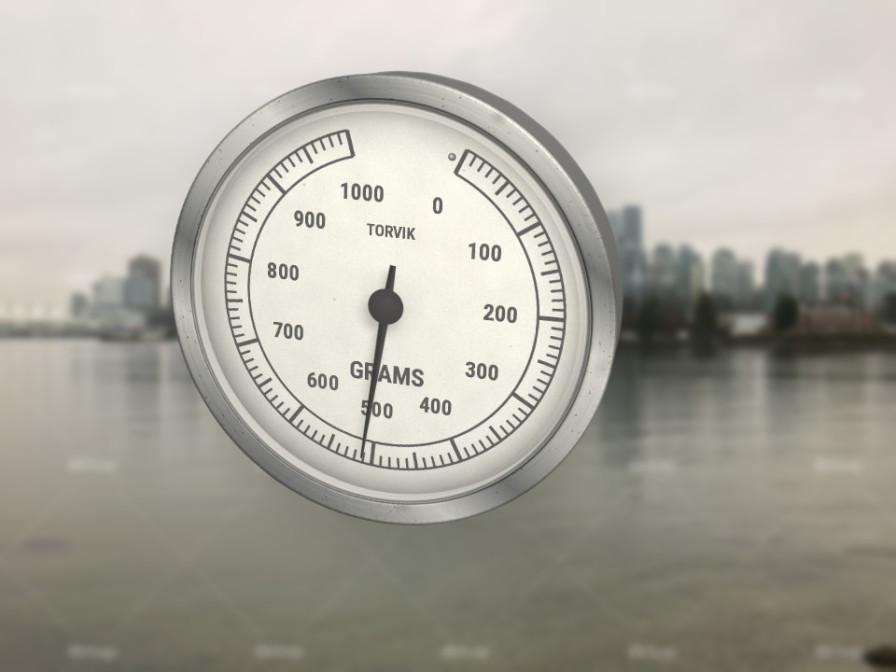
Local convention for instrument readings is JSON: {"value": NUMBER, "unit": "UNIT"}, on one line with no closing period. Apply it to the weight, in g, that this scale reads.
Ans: {"value": 510, "unit": "g"}
